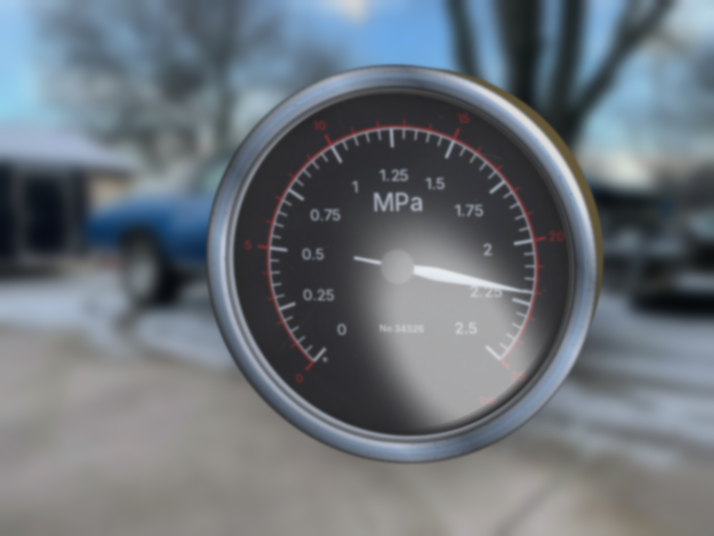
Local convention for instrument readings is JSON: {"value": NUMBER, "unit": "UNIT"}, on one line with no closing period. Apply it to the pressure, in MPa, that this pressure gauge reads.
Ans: {"value": 2.2, "unit": "MPa"}
